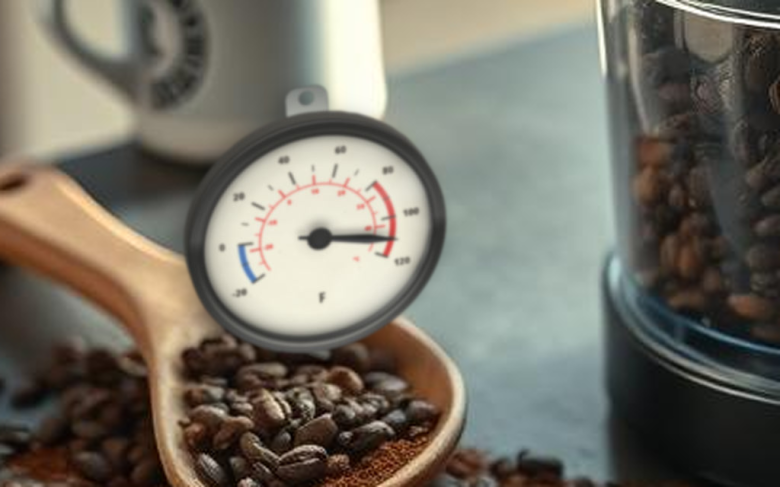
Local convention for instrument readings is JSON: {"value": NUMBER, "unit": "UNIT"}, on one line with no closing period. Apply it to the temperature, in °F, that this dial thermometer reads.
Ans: {"value": 110, "unit": "°F"}
